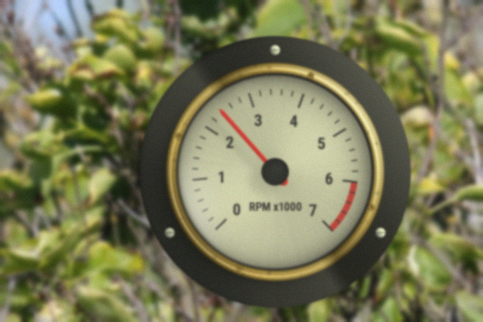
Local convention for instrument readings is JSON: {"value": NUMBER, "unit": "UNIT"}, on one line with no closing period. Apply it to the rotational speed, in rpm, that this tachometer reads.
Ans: {"value": 2400, "unit": "rpm"}
